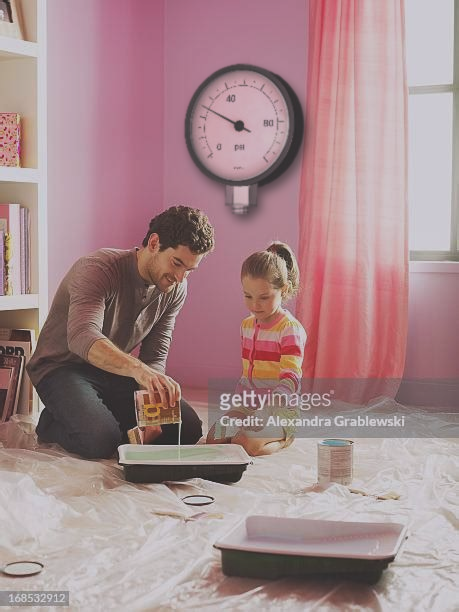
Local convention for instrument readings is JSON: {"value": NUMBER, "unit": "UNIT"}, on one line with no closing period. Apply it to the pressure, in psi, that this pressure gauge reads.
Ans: {"value": 25, "unit": "psi"}
